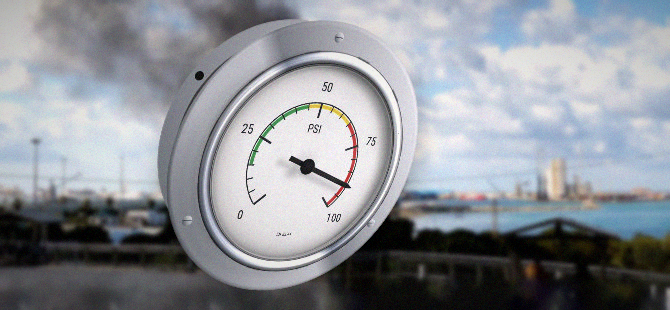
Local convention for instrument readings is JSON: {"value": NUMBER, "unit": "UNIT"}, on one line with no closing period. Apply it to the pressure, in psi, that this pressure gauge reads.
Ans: {"value": 90, "unit": "psi"}
